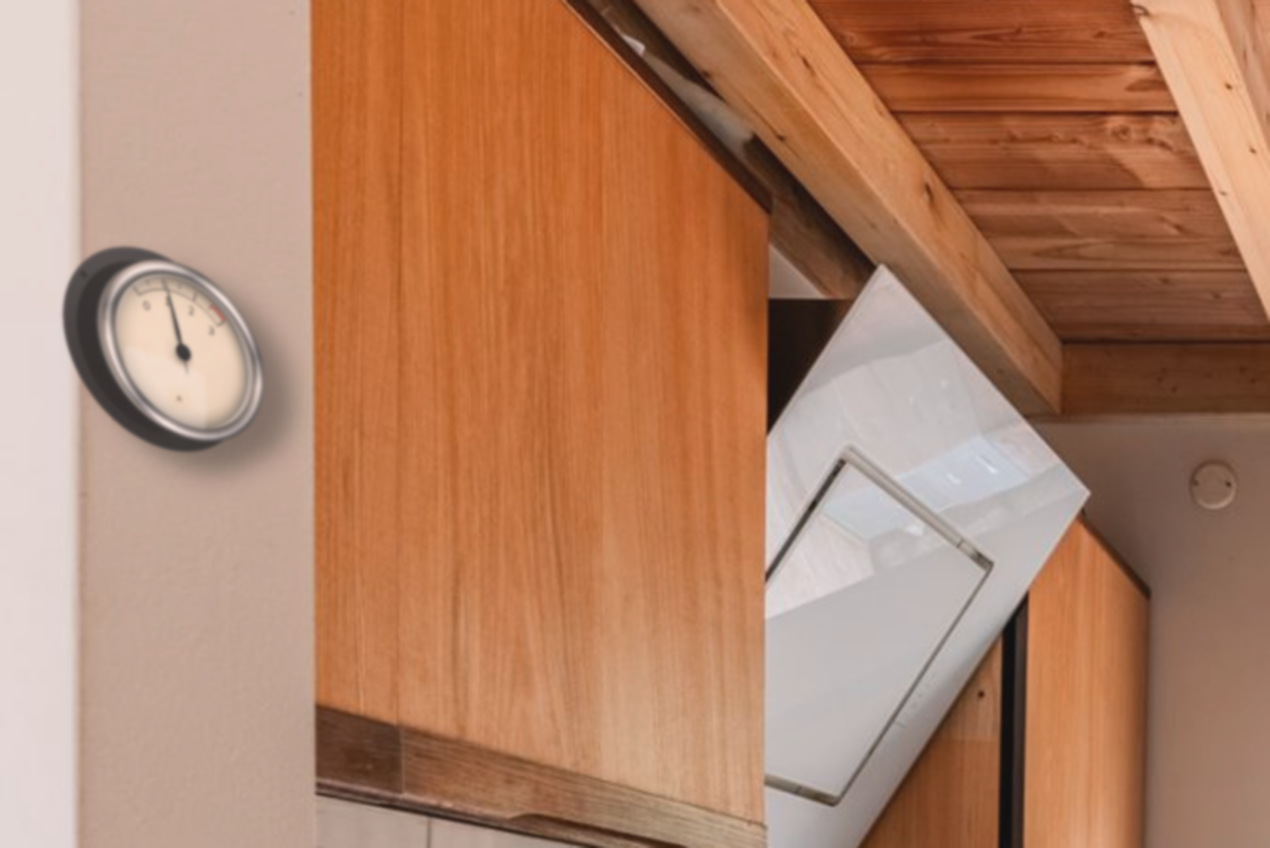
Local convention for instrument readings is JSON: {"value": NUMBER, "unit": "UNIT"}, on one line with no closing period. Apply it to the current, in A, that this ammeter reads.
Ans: {"value": 1, "unit": "A"}
